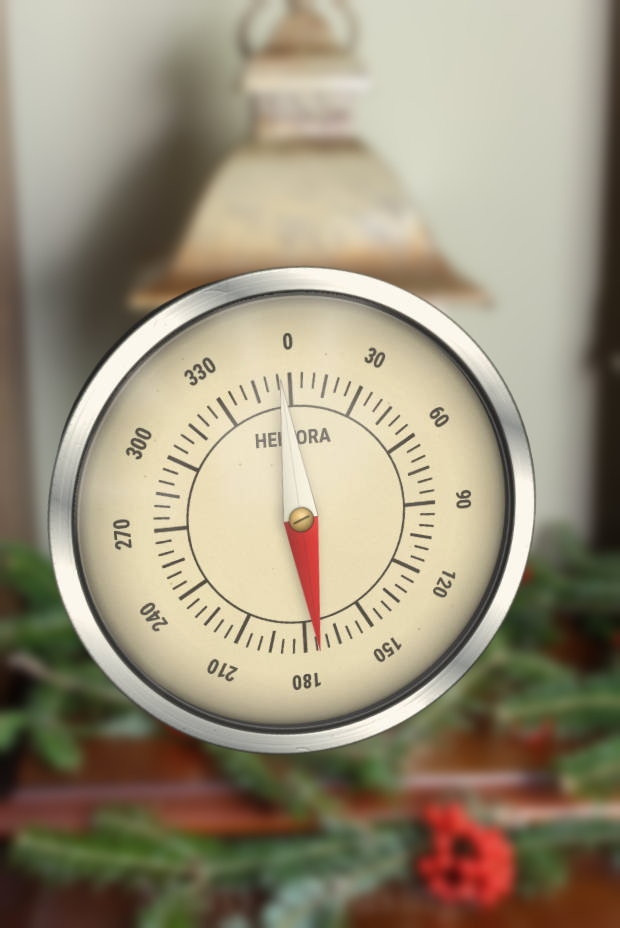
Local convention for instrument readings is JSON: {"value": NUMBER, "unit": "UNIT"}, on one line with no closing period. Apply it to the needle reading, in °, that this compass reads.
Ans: {"value": 175, "unit": "°"}
